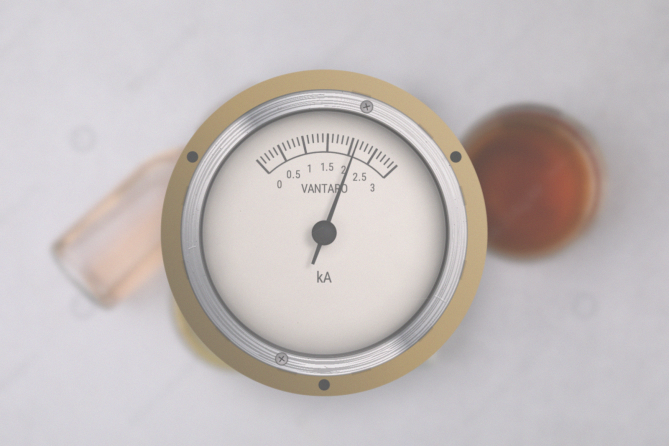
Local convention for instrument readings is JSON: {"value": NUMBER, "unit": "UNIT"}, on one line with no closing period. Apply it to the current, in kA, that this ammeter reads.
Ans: {"value": 2.1, "unit": "kA"}
